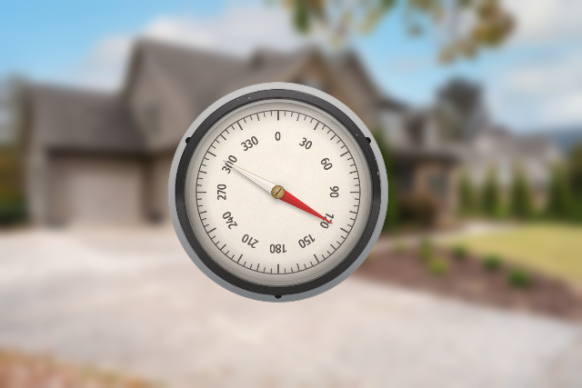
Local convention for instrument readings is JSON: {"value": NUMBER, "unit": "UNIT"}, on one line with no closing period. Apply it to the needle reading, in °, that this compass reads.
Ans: {"value": 120, "unit": "°"}
